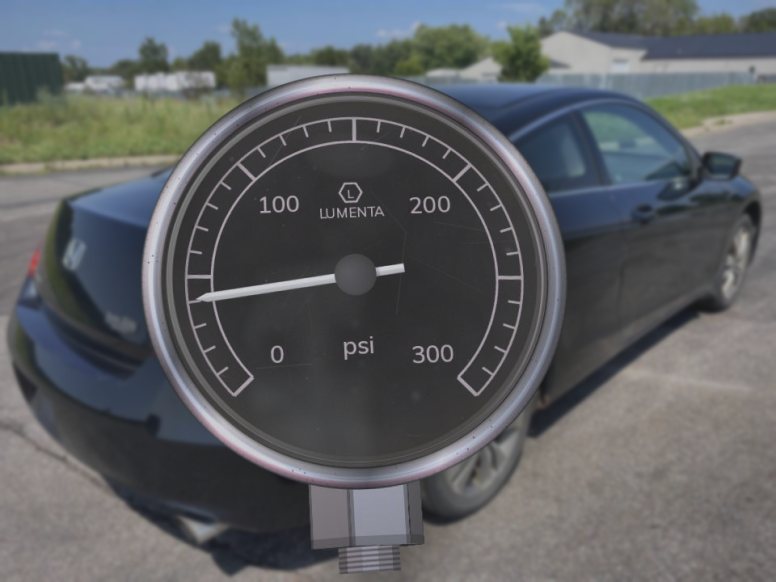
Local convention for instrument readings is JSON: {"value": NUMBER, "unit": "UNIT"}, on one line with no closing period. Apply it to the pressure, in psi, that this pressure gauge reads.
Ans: {"value": 40, "unit": "psi"}
